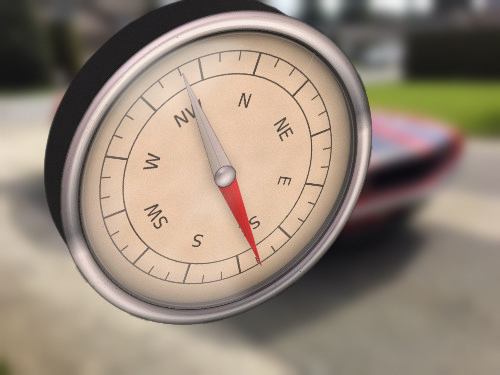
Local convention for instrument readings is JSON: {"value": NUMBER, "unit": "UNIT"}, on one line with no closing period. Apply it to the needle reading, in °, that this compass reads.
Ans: {"value": 140, "unit": "°"}
